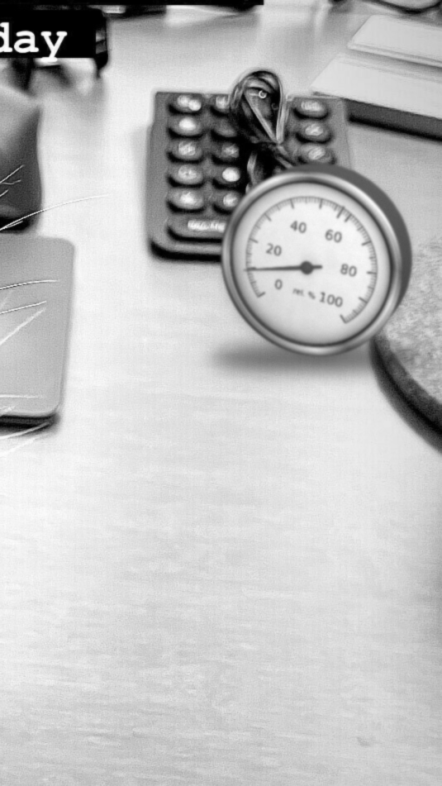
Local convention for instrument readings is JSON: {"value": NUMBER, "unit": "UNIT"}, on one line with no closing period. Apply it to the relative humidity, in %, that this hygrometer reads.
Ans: {"value": 10, "unit": "%"}
